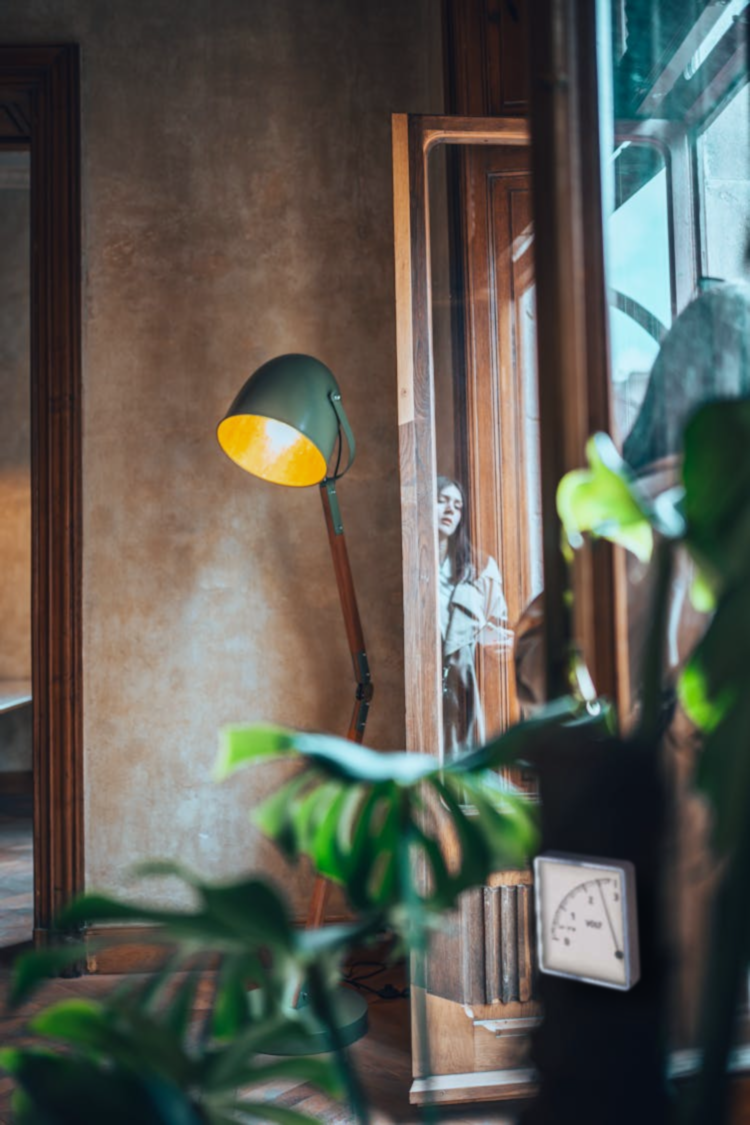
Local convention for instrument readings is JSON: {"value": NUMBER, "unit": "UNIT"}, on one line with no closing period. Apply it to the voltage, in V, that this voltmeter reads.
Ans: {"value": 2.5, "unit": "V"}
